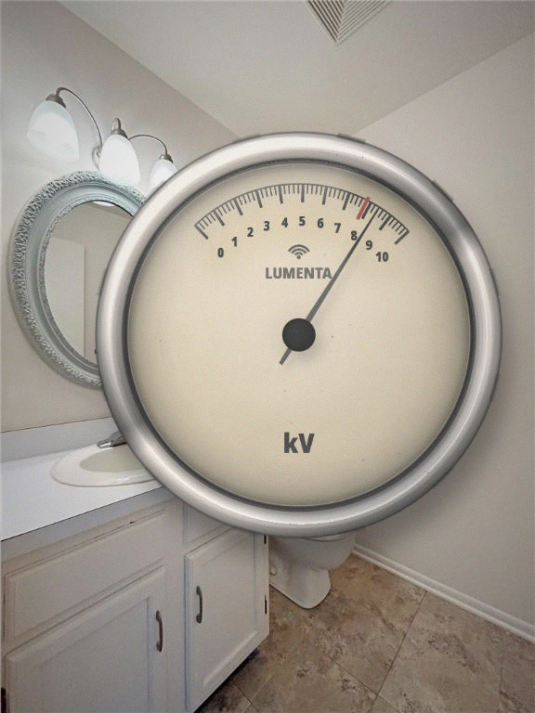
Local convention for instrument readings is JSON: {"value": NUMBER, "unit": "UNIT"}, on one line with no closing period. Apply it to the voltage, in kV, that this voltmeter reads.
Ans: {"value": 8.4, "unit": "kV"}
